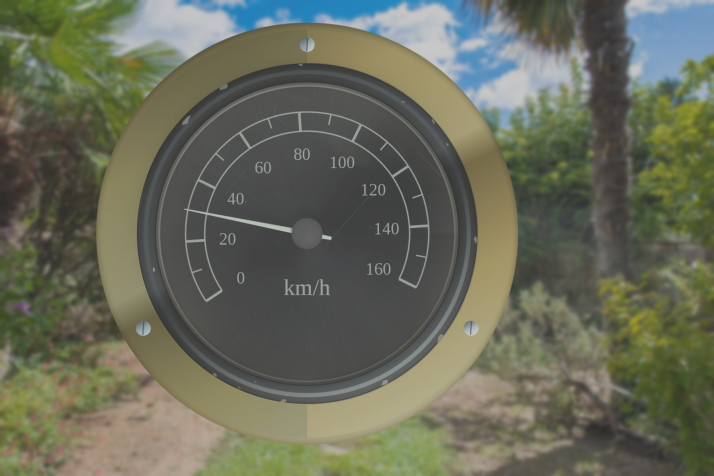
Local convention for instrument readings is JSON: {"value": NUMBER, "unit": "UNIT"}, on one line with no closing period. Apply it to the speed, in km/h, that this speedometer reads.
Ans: {"value": 30, "unit": "km/h"}
